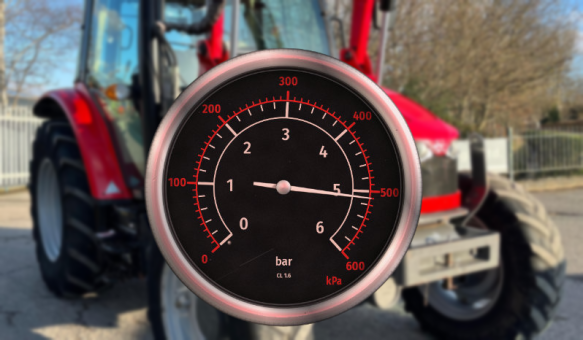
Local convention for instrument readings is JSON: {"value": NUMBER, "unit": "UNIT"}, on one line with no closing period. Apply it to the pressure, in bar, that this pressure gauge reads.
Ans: {"value": 5.1, "unit": "bar"}
